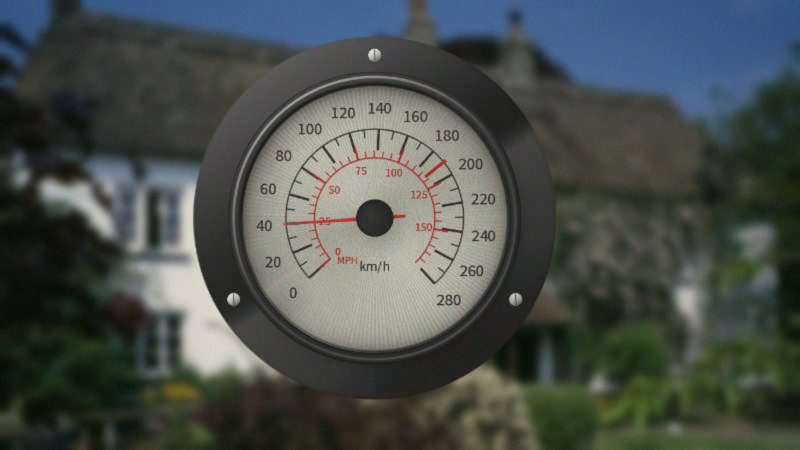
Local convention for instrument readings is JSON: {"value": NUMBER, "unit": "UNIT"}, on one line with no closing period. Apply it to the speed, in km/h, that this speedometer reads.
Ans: {"value": 40, "unit": "km/h"}
